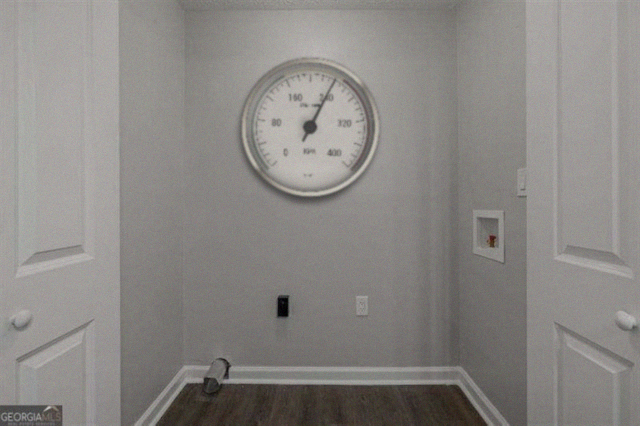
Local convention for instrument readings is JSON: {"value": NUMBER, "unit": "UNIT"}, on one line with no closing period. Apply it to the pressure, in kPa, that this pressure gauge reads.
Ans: {"value": 240, "unit": "kPa"}
